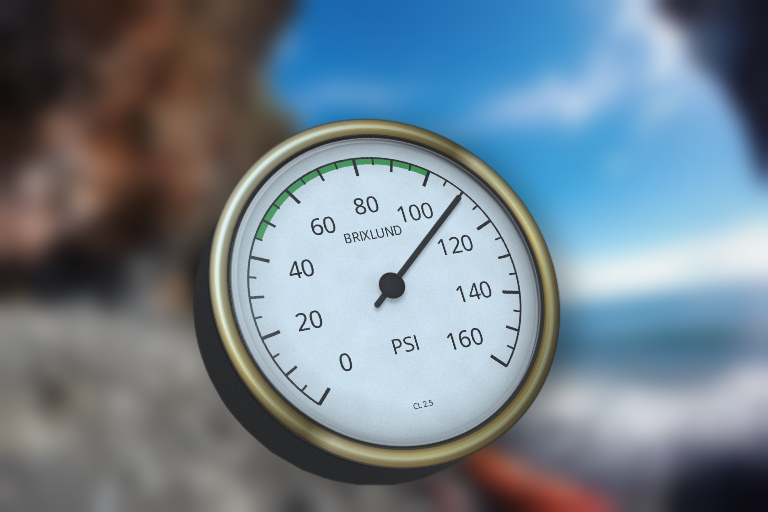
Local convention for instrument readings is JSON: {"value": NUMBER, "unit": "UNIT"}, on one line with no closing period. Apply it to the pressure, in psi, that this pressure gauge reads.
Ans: {"value": 110, "unit": "psi"}
